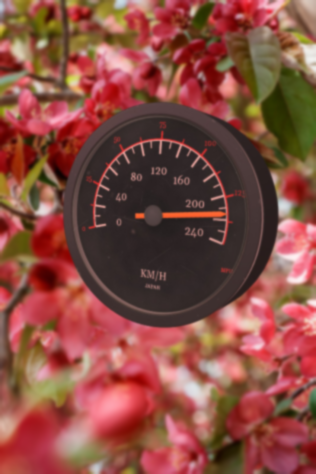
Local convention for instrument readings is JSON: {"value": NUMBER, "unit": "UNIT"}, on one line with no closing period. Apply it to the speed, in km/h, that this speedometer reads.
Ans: {"value": 215, "unit": "km/h"}
